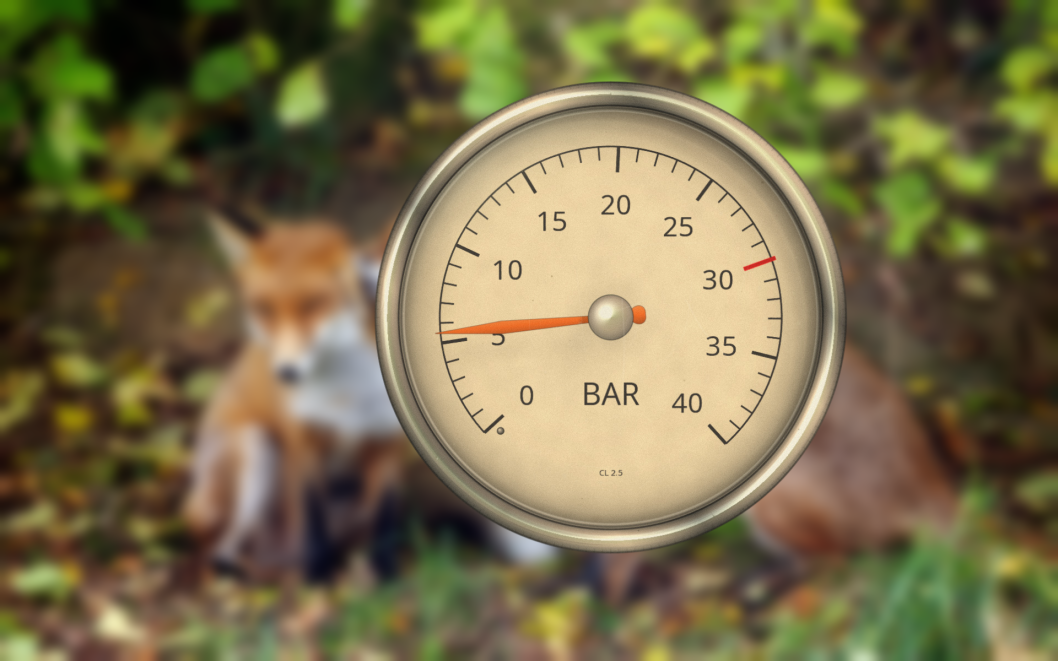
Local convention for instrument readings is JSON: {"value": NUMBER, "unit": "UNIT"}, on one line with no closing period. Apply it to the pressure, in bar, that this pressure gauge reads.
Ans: {"value": 5.5, "unit": "bar"}
